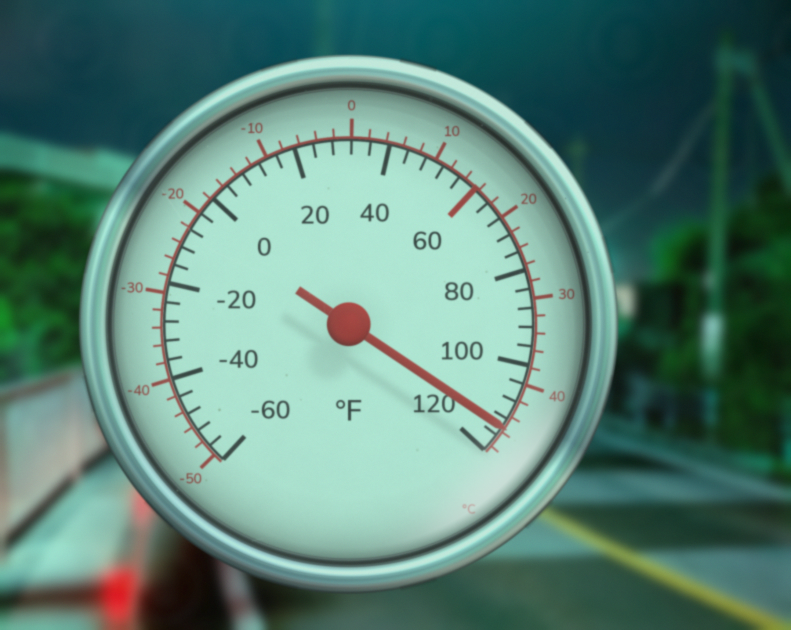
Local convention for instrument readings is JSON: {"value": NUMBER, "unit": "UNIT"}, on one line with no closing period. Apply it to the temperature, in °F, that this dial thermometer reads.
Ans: {"value": 114, "unit": "°F"}
